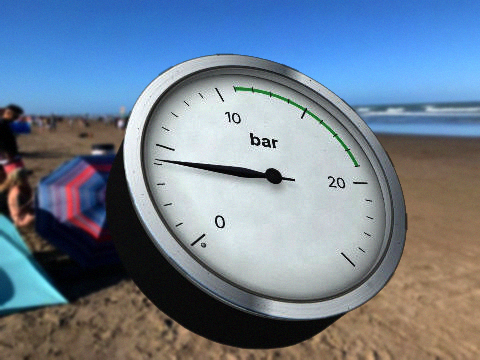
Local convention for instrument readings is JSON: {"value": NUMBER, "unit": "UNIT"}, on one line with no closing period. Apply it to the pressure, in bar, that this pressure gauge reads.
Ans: {"value": 4, "unit": "bar"}
